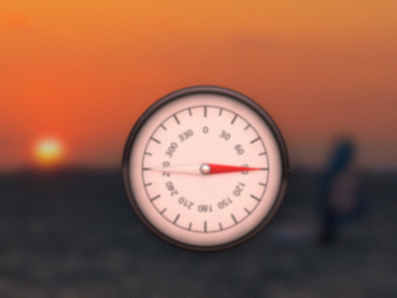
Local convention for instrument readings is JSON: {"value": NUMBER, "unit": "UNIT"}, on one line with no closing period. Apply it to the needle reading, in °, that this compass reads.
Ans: {"value": 90, "unit": "°"}
